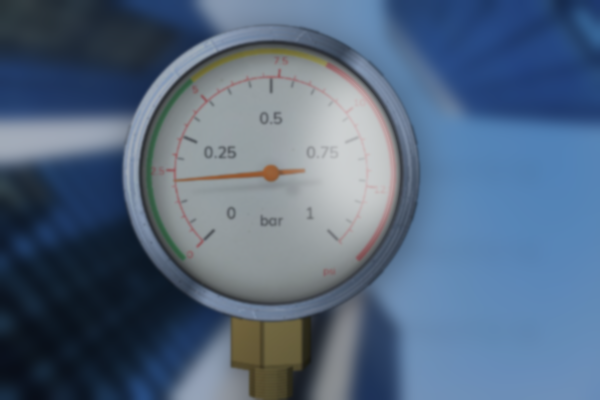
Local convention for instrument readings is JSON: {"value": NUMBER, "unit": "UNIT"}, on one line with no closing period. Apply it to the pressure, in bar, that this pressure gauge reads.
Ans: {"value": 0.15, "unit": "bar"}
